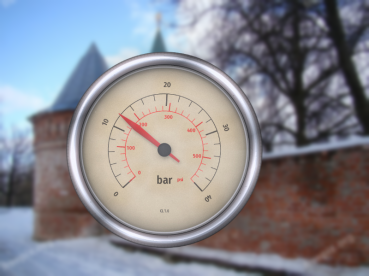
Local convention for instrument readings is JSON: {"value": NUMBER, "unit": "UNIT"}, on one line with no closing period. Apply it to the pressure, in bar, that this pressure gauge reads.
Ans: {"value": 12, "unit": "bar"}
